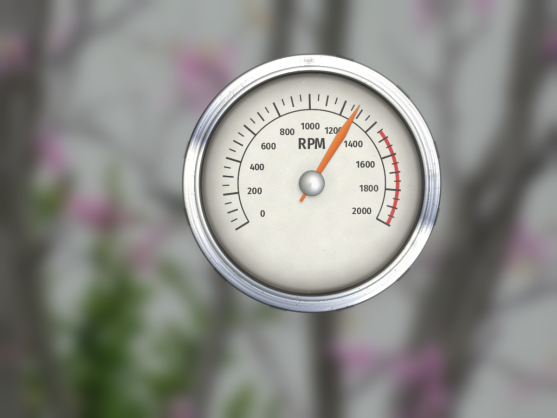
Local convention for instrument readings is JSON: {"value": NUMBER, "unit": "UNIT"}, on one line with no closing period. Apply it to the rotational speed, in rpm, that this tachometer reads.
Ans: {"value": 1275, "unit": "rpm"}
